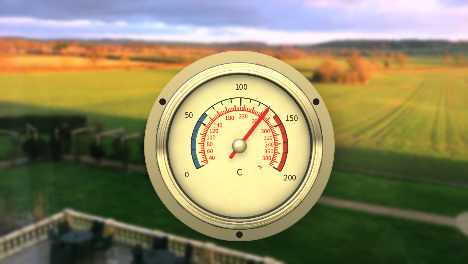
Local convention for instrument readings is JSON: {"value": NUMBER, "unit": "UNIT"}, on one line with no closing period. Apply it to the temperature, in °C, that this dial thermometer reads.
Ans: {"value": 130, "unit": "°C"}
